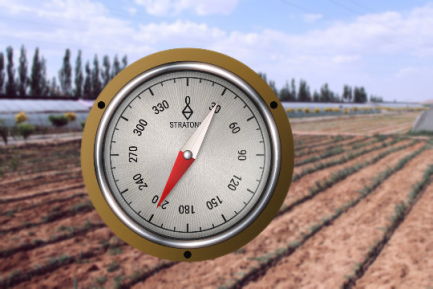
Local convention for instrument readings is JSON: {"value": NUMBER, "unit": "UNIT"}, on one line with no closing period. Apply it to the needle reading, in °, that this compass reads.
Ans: {"value": 210, "unit": "°"}
